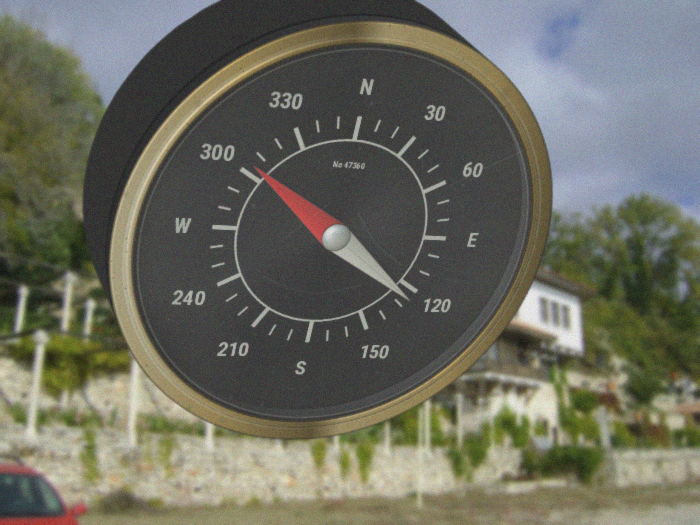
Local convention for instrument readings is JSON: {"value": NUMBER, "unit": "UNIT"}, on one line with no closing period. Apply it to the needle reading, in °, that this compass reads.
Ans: {"value": 305, "unit": "°"}
